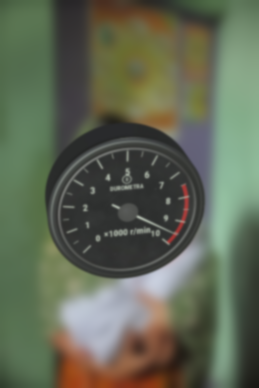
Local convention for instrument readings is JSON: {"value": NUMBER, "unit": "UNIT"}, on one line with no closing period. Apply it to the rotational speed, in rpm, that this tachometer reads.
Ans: {"value": 9500, "unit": "rpm"}
